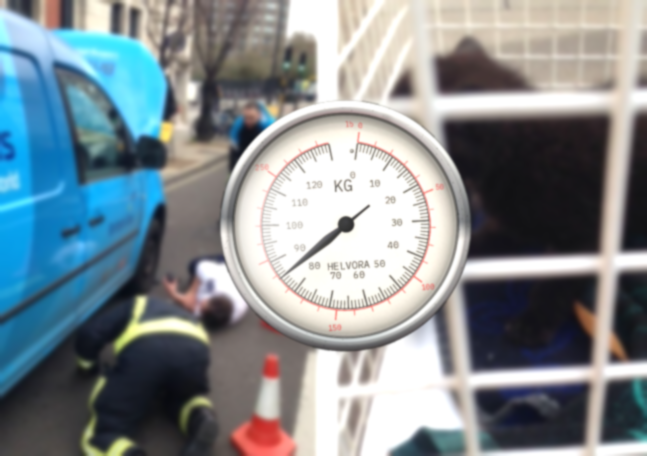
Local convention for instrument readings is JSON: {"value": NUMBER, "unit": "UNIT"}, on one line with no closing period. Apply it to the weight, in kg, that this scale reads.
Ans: {"value": 85, "unit": "kg"}
